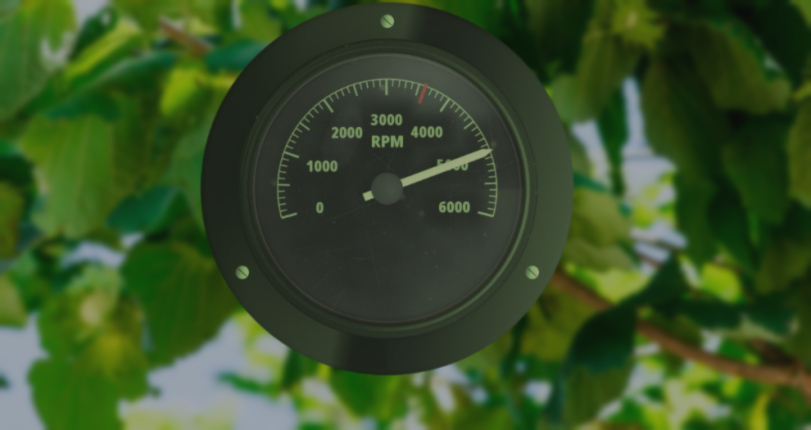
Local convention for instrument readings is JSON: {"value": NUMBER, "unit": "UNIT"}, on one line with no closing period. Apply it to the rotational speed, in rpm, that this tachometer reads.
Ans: {"value": 5000, "unit": "rpm"}
